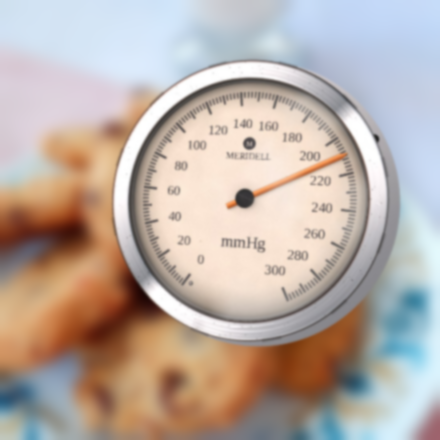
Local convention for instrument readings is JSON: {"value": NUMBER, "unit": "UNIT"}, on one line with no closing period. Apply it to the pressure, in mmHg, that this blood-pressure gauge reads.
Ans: {"value": 210, "unit": "mmHg"}
